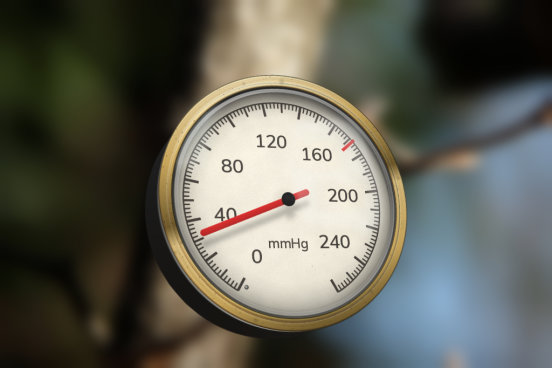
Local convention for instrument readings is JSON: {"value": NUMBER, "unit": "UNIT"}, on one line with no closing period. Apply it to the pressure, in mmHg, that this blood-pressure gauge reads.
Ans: {"value": 32, "unit": "mmHg"}
